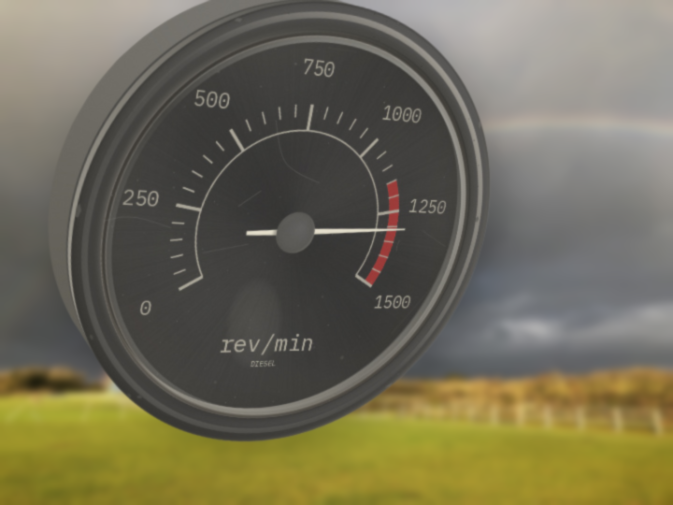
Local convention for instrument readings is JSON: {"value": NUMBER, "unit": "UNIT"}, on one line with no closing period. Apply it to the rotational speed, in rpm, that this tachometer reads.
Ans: {"value": 1300, "unit": "rpm"}
